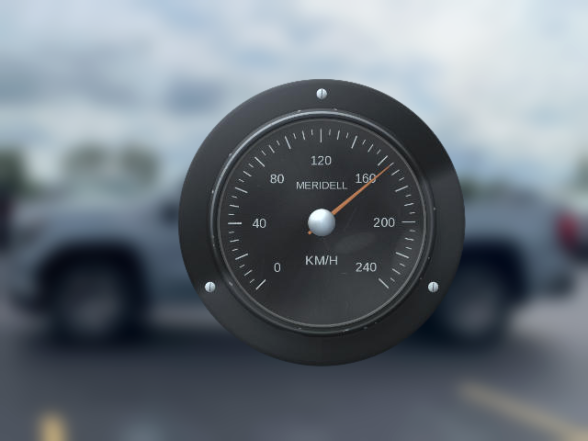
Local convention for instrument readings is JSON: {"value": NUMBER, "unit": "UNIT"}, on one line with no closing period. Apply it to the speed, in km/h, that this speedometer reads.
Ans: {"value": 165, "unit": "km/h"}
